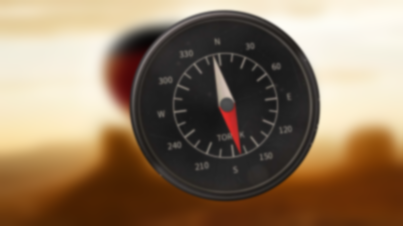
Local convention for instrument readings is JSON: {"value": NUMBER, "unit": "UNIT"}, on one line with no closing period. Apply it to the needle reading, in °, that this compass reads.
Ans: {"value": 172.5, "unit": "°"}
